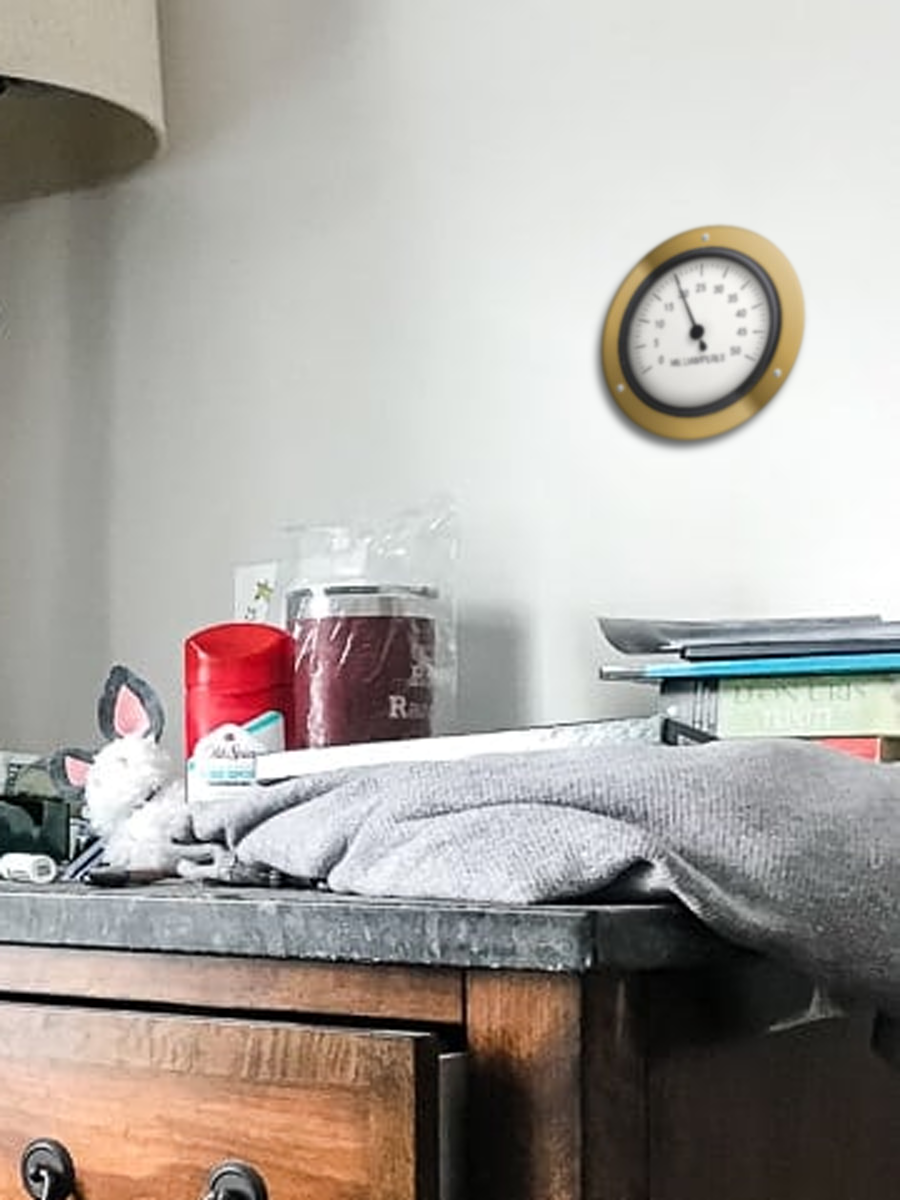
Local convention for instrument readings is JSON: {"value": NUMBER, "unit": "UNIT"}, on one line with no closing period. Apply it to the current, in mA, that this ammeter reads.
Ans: {"value": 20, "unit": "mA"}
